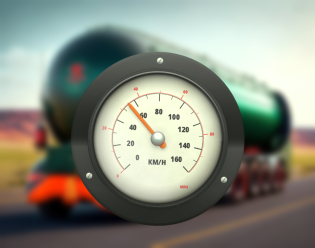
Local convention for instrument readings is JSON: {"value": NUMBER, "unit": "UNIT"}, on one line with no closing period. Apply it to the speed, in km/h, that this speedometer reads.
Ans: {"value": 55, "unit": "km/h"}
